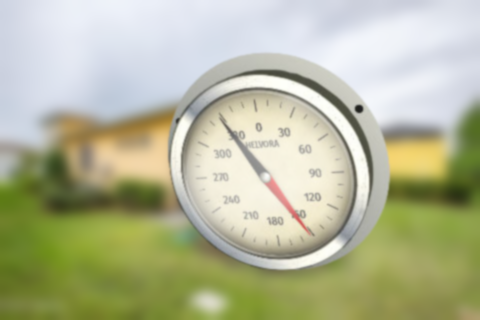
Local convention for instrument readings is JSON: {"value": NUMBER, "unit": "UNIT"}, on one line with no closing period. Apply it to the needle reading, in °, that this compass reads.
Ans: {"value": 150, "unit": "°"}
